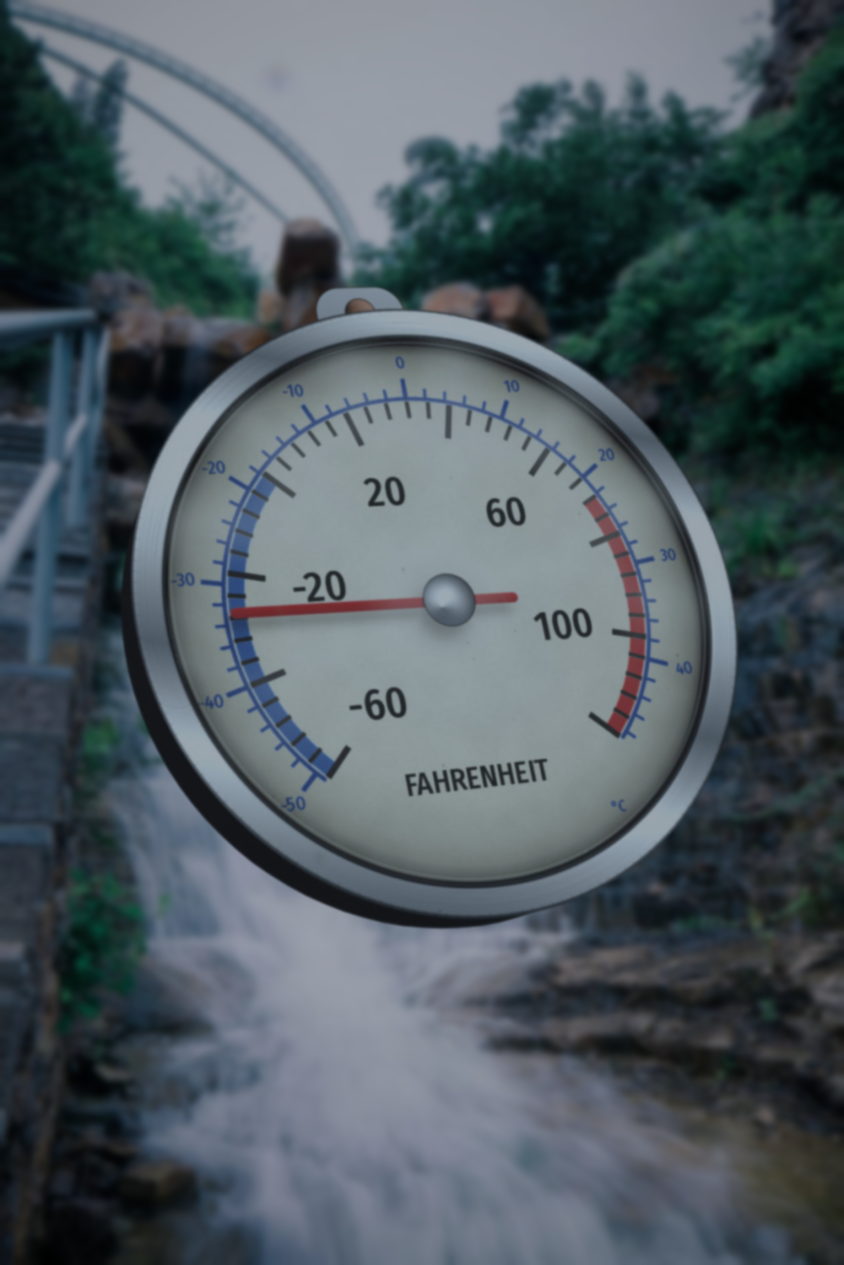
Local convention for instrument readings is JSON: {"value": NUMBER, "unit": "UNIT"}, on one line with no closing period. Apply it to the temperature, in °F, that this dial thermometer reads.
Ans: {"value": -28, "unit": "°F"}
